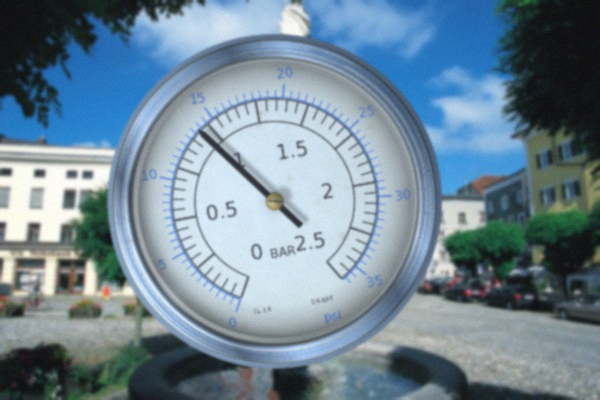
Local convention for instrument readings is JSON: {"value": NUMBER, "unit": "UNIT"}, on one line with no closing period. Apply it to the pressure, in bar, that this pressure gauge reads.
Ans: {"value": 0.95, "unit": "bar"}
